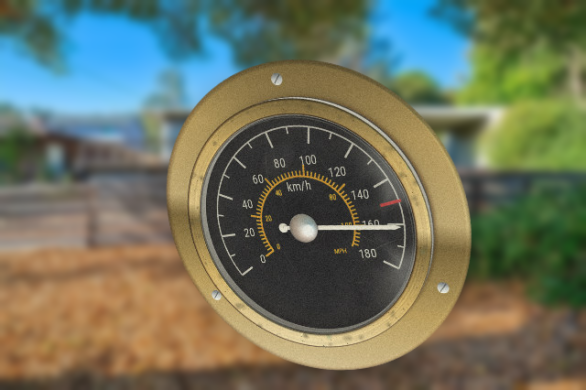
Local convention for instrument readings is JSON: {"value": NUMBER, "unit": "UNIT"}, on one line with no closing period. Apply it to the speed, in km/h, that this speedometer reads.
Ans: {"value": 160, "unit": "km/h"}
